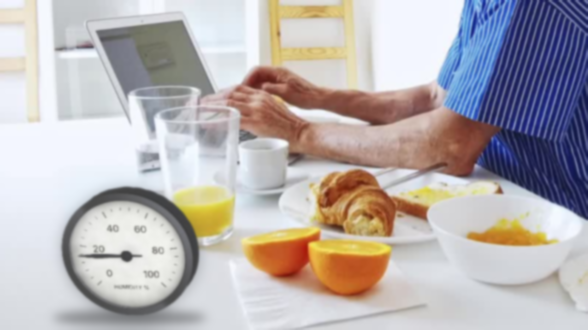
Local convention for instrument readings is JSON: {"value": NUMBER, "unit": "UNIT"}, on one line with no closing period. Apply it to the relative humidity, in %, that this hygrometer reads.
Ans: {"value": 16, "unit": "%"}
